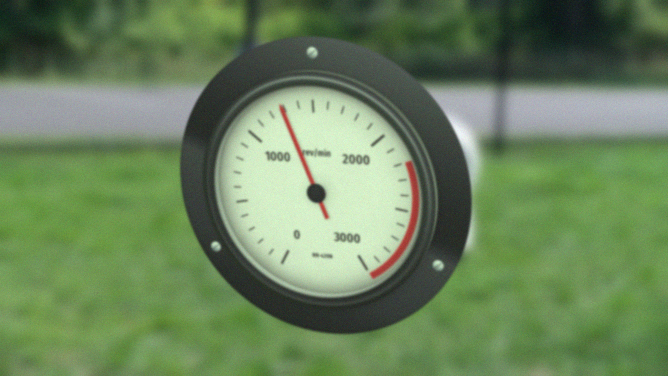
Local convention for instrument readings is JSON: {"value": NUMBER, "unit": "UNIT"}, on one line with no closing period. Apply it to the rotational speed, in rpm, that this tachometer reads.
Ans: {"value": 1300, "unit": "rpm"}
